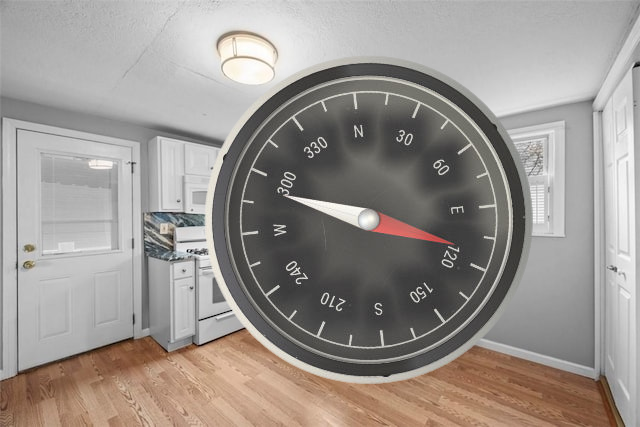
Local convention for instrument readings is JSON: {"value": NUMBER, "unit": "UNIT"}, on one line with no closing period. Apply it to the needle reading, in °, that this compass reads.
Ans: {"value": 112.5, "unit": "°"}
